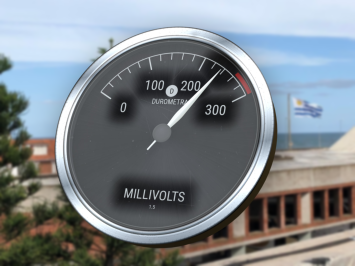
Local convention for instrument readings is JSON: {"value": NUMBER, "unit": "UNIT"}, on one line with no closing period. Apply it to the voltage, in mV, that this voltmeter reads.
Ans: {"value": 240, "unit": "mV"}
